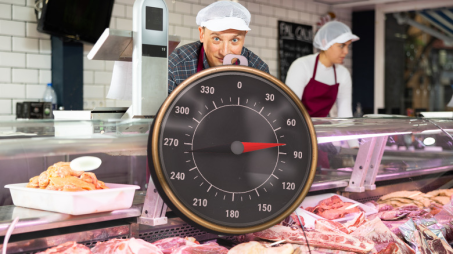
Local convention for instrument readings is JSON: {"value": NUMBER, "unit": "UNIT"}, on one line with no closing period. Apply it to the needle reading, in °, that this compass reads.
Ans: {"value": 80, "unit": "°"}
